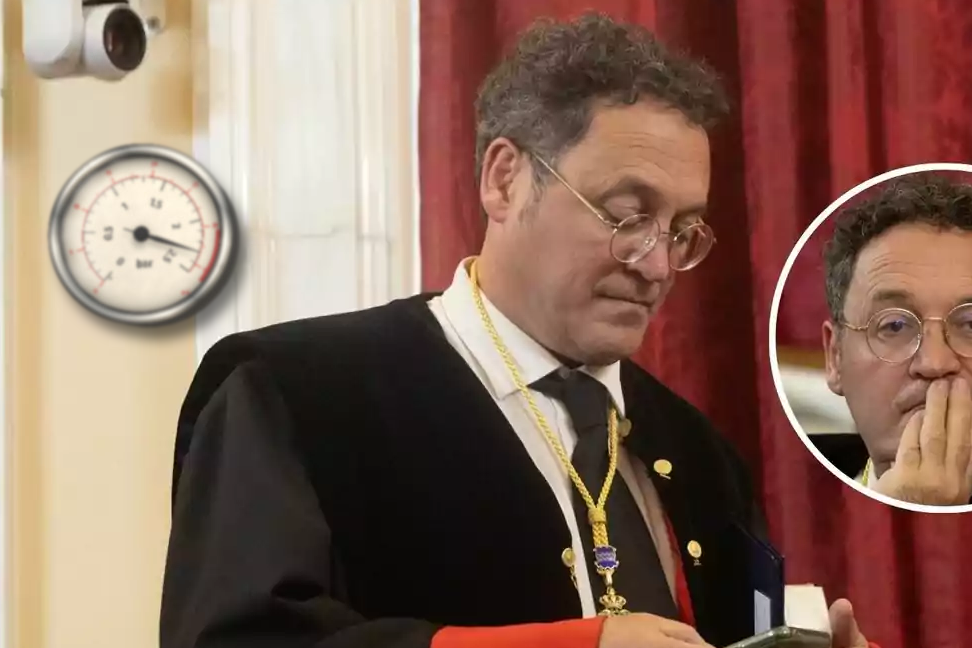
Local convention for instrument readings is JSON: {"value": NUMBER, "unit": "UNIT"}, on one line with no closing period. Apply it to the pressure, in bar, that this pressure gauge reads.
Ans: {"value": 2.3, "unit": "bar"}
